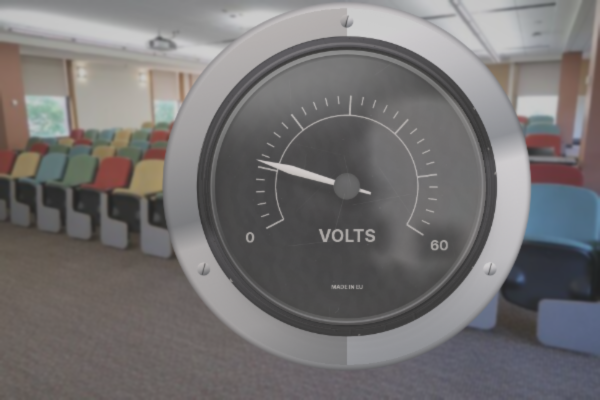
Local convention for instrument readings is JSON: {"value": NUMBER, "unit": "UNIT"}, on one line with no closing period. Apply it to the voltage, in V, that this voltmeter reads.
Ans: {"value": 11, "unit": "V"}
